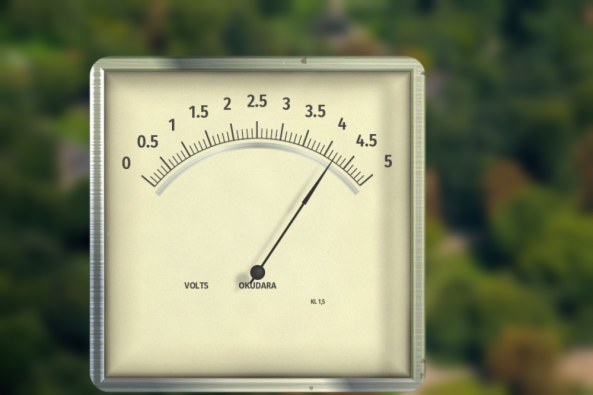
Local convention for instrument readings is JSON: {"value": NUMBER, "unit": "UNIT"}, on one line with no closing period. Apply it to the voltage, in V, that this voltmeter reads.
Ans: {"value": 4.2, "unit": "V"}
